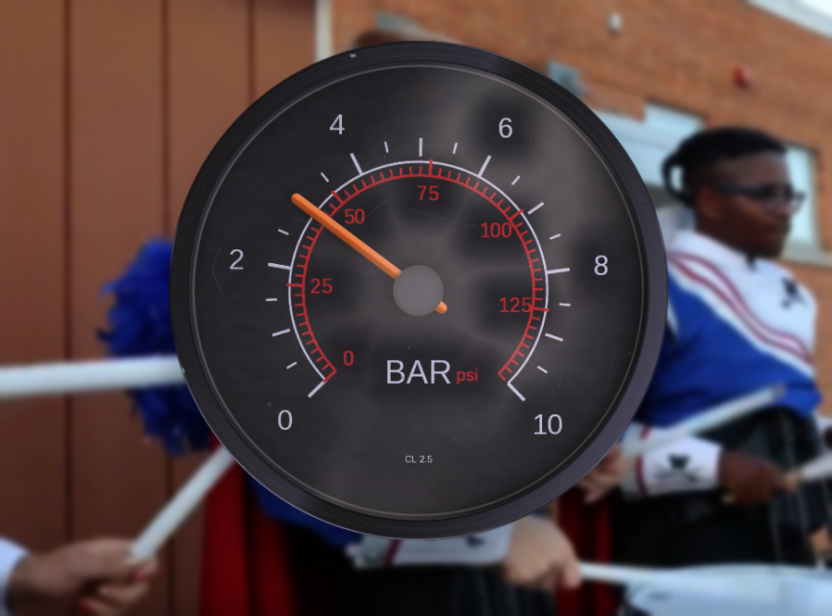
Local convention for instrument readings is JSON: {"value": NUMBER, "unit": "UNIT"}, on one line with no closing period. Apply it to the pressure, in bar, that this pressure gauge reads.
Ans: {"value": 3, "unit": "bar"}
